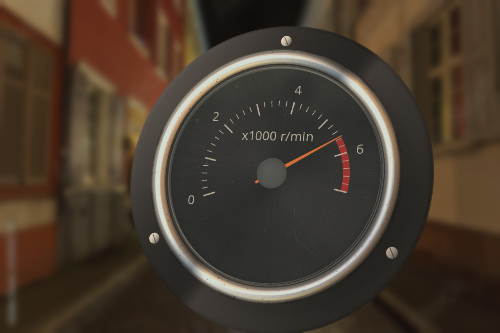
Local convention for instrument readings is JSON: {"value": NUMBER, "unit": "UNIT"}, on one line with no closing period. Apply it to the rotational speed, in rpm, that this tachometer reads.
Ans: {"value": 5600, "unit": "rpm"}
